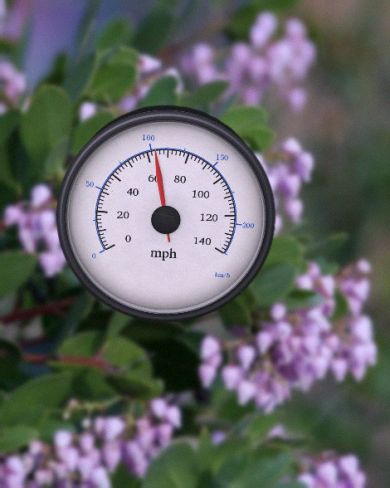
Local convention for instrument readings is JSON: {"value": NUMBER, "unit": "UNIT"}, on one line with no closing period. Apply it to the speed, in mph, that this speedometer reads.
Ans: {"value": 64, "unit": "mph"}
